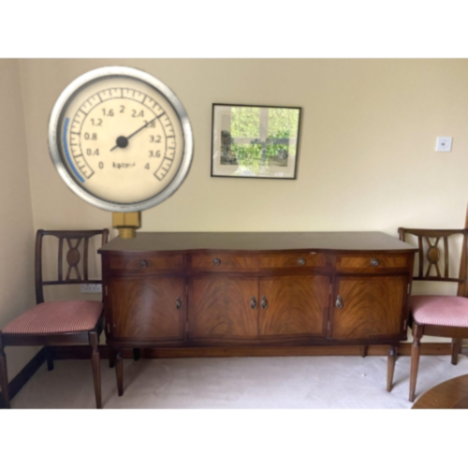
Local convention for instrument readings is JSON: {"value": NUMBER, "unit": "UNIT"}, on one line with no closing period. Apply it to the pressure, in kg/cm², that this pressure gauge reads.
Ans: {"value": 2.8, "unit": "kg/cm²"}
